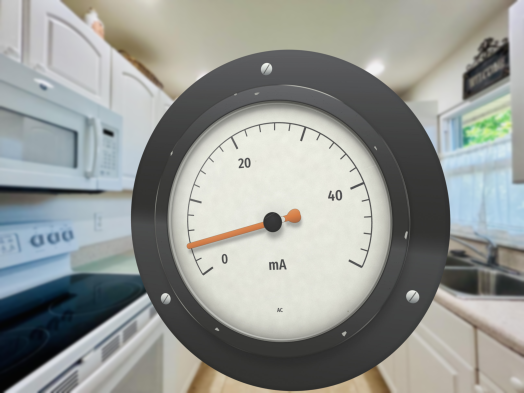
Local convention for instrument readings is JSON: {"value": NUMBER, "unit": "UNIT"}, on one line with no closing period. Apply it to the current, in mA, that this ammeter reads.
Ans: {"value": 4, "unit": "mA"}
